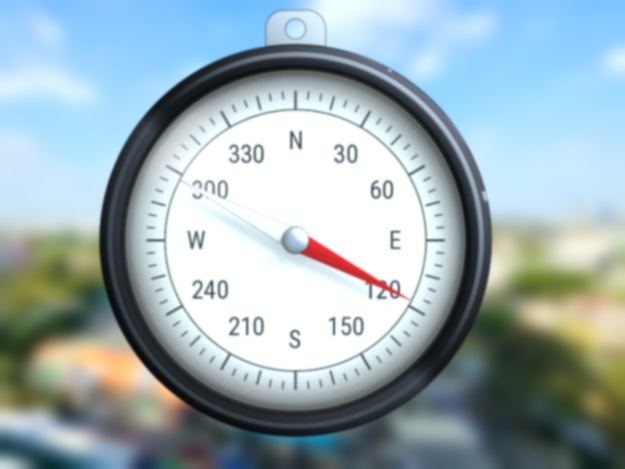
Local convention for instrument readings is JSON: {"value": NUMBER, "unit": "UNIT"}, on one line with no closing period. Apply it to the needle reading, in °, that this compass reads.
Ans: {"value": 117.5, "unit": "°"}
